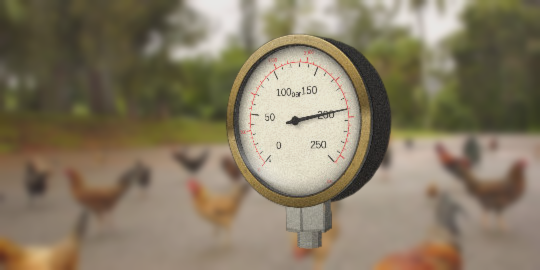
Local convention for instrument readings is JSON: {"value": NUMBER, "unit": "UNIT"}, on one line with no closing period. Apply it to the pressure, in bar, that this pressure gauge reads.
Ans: {"value": 200, "unit": "bar"}
